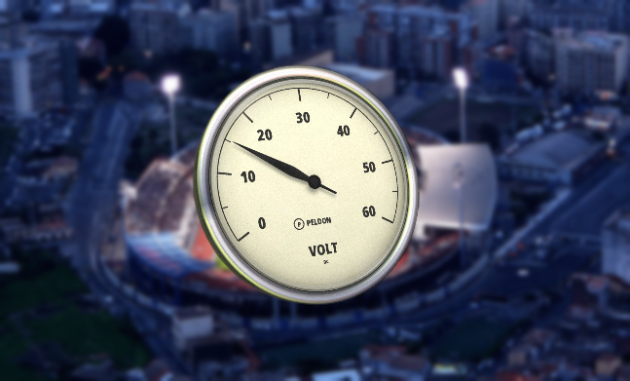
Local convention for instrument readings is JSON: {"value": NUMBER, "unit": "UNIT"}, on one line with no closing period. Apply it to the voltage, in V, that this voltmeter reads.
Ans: {"value": 15, "unit": "V"}
